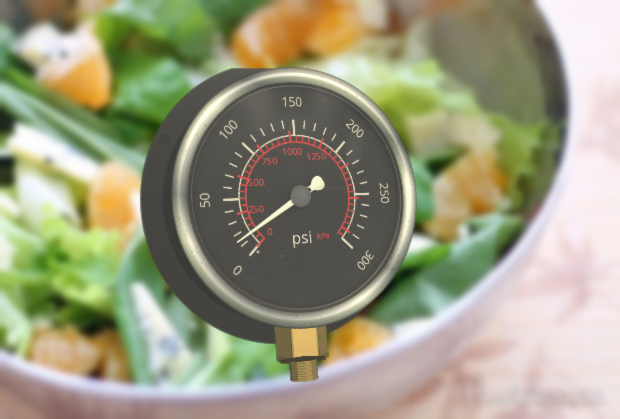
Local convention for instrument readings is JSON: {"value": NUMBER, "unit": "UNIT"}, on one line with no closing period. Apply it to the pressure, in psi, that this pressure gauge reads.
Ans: {"value": 15, "unit": "psi"}
